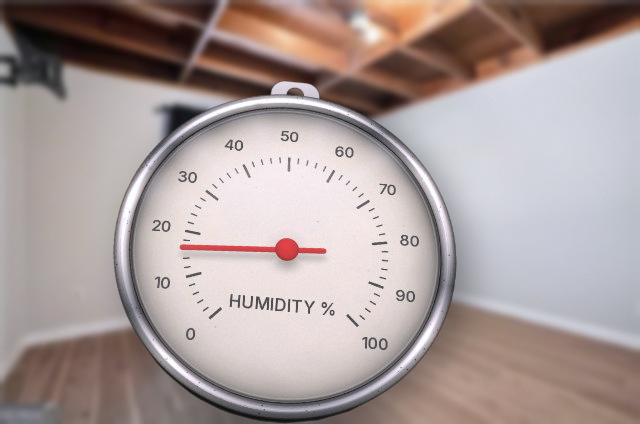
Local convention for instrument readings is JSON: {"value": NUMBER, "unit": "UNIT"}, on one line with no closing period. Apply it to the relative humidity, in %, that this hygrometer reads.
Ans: {"value": 16, "unit": "%"}
